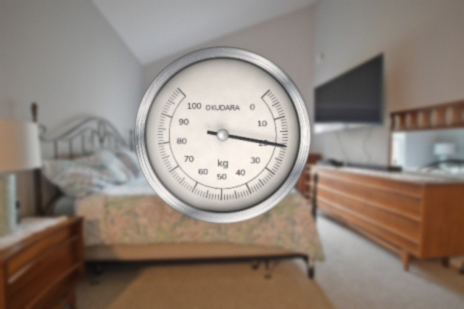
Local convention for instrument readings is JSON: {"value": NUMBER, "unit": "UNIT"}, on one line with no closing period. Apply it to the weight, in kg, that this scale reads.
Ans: {"value": 20, "unit": "kg"}
